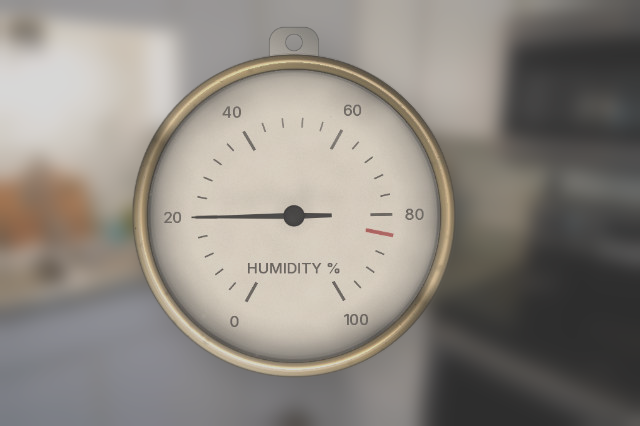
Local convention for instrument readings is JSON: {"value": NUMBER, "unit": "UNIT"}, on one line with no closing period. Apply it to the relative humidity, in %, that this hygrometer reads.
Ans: {"value": 20, "unit": "%"}
